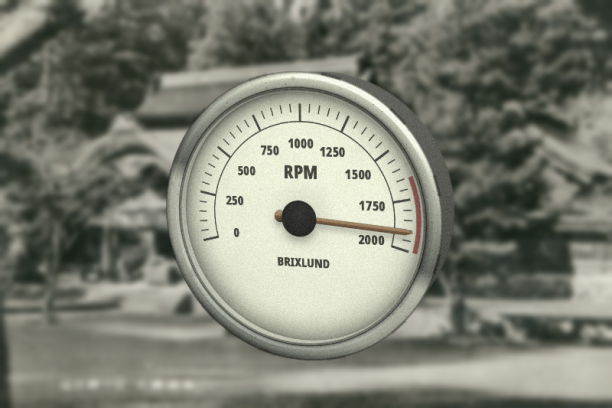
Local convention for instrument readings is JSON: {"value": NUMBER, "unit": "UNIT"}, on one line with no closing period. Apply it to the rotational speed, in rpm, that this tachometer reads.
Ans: {"value": 1900, "unit": "rpm"}
